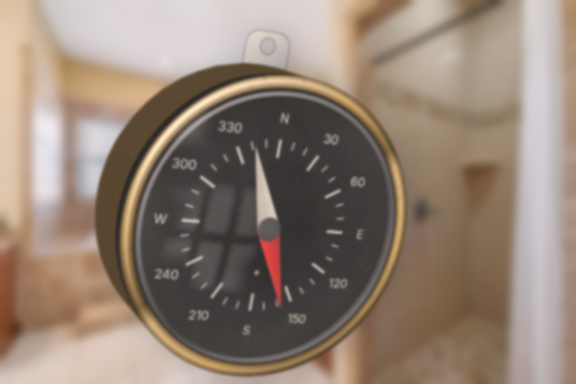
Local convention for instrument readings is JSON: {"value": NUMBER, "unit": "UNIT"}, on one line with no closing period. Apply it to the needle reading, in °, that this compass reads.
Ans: {"value": 160, "unit": "°"}
